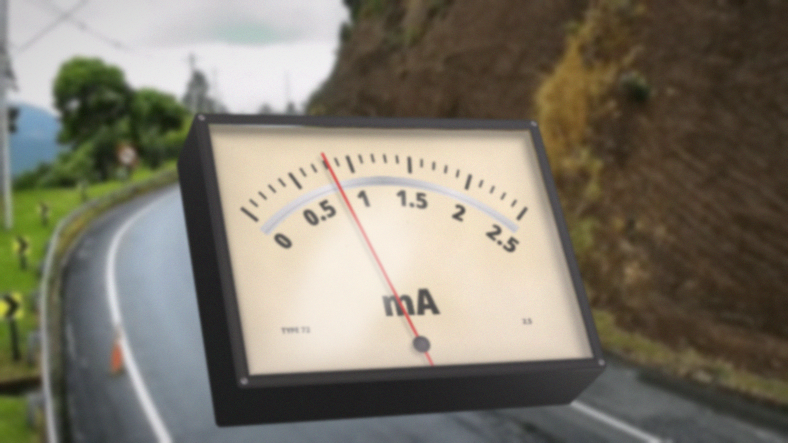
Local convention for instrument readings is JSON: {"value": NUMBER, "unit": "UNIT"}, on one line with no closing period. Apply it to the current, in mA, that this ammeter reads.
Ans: {"value": 0.8, "unit": "mA"}
